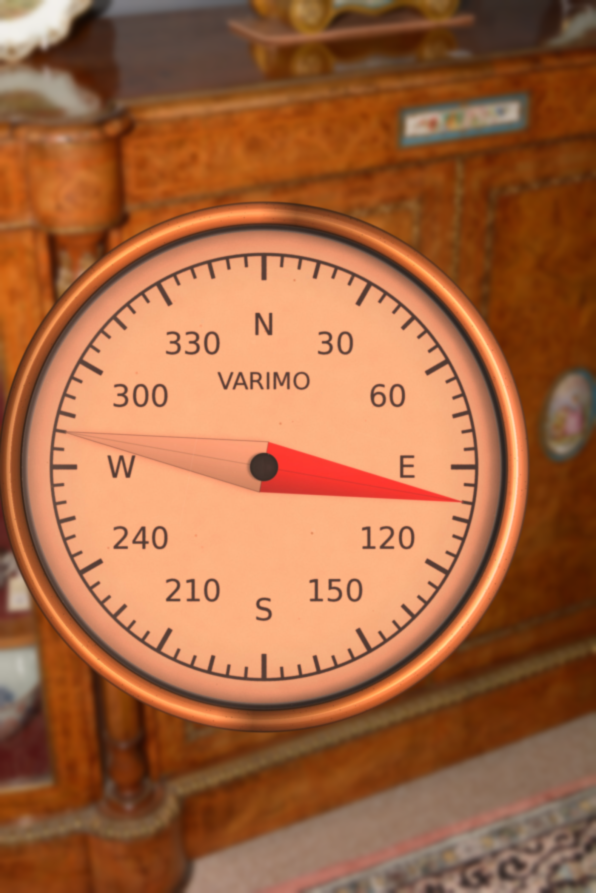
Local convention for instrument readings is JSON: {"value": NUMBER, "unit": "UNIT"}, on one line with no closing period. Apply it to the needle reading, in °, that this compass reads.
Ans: {"value": 100, "unit": "°"}
